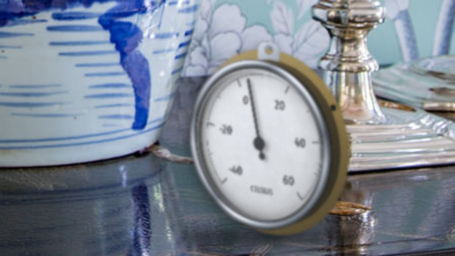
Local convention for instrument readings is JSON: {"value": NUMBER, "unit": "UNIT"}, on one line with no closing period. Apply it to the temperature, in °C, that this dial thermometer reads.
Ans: {"value": 5, "unit": "°C"}
